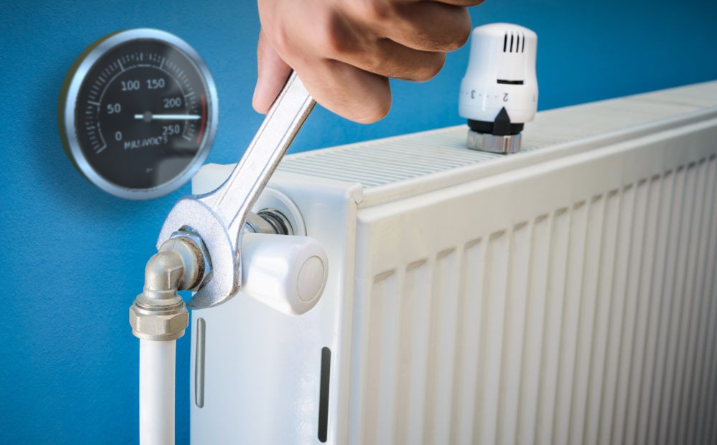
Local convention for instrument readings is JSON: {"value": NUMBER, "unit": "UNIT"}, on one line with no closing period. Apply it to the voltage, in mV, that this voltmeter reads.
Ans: {"value": 225, "unit": "mV"}
